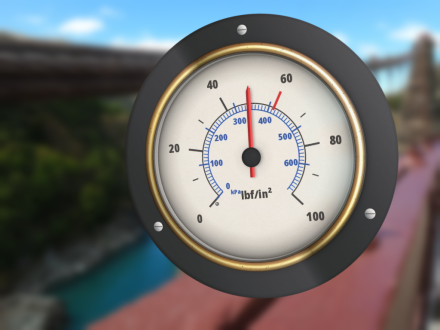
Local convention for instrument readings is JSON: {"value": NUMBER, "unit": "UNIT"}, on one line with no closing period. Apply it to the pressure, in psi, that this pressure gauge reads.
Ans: {"value": 50, "unit": "psi"}
